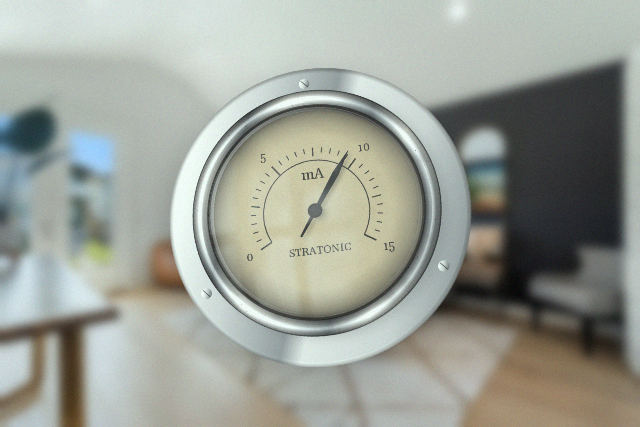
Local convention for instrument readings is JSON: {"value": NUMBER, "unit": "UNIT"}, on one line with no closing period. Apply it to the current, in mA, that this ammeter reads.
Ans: {"value": 9.5, "unit": "mA"}
